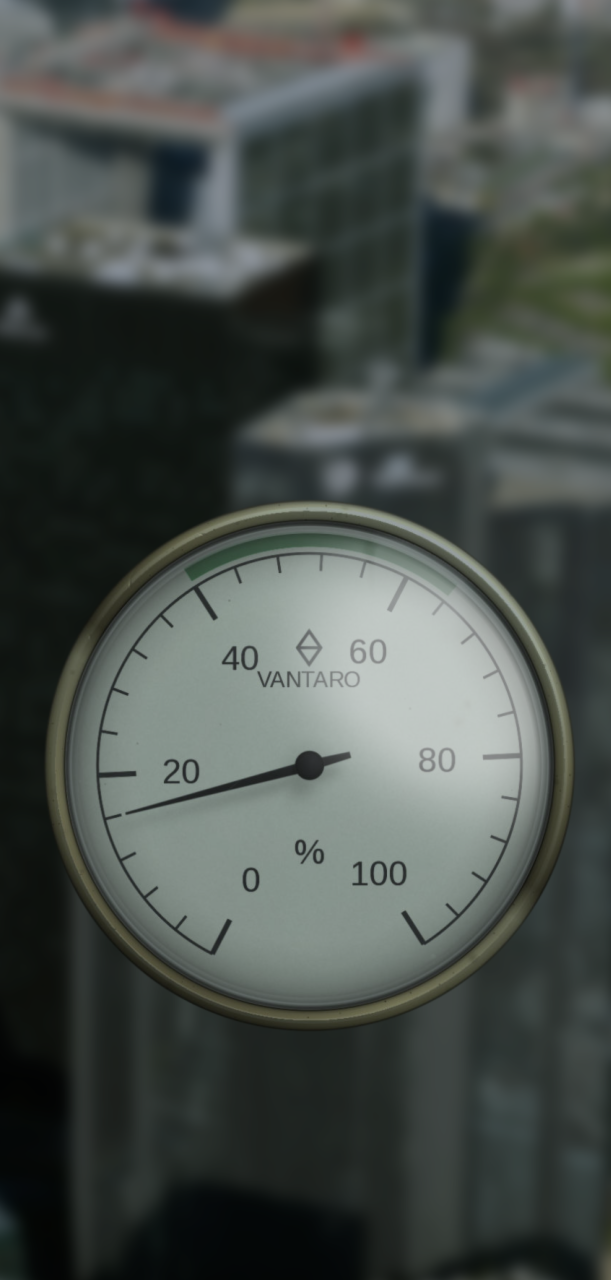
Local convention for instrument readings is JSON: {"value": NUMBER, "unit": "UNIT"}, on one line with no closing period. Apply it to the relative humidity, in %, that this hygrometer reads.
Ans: {"value": 16, "unit": "%"}
